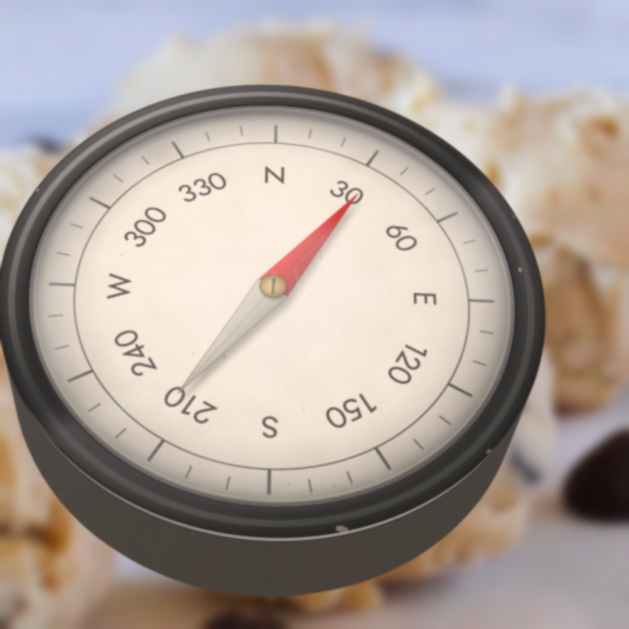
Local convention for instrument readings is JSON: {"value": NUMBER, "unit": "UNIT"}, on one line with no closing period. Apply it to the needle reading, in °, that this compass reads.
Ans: {"value": 35, "unit": "°"}
